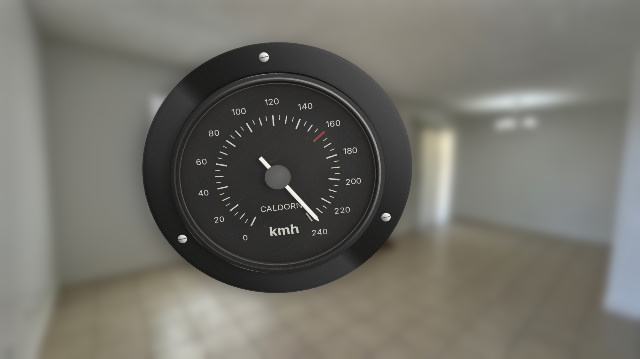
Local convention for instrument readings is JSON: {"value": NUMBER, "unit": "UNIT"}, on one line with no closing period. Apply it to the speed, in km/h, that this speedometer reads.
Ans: {"value": 235, "unit": "km/h"}
